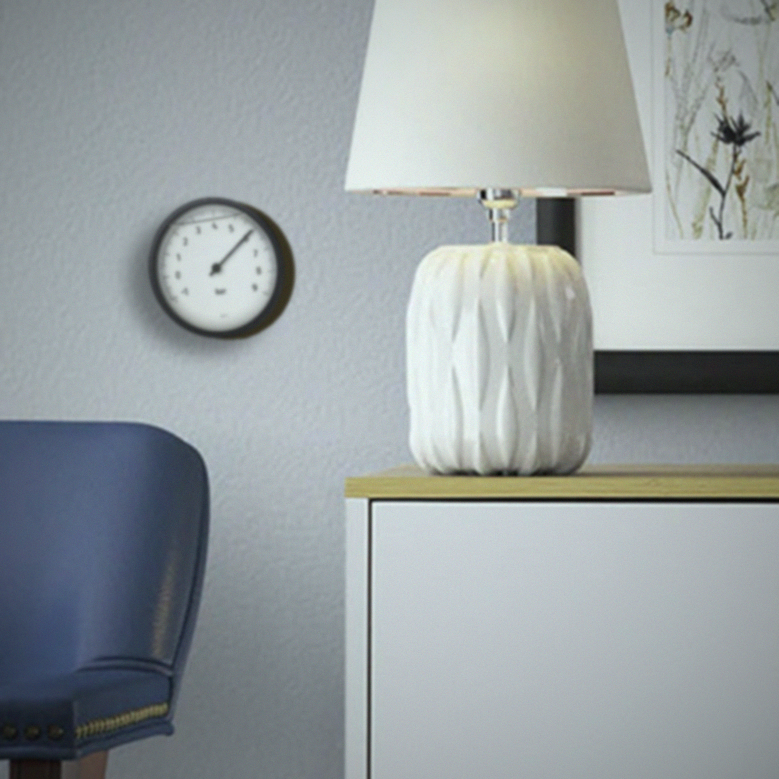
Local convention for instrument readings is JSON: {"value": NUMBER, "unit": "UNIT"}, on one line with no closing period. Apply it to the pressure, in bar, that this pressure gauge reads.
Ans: {"value": 6, "unit": "bar"}
